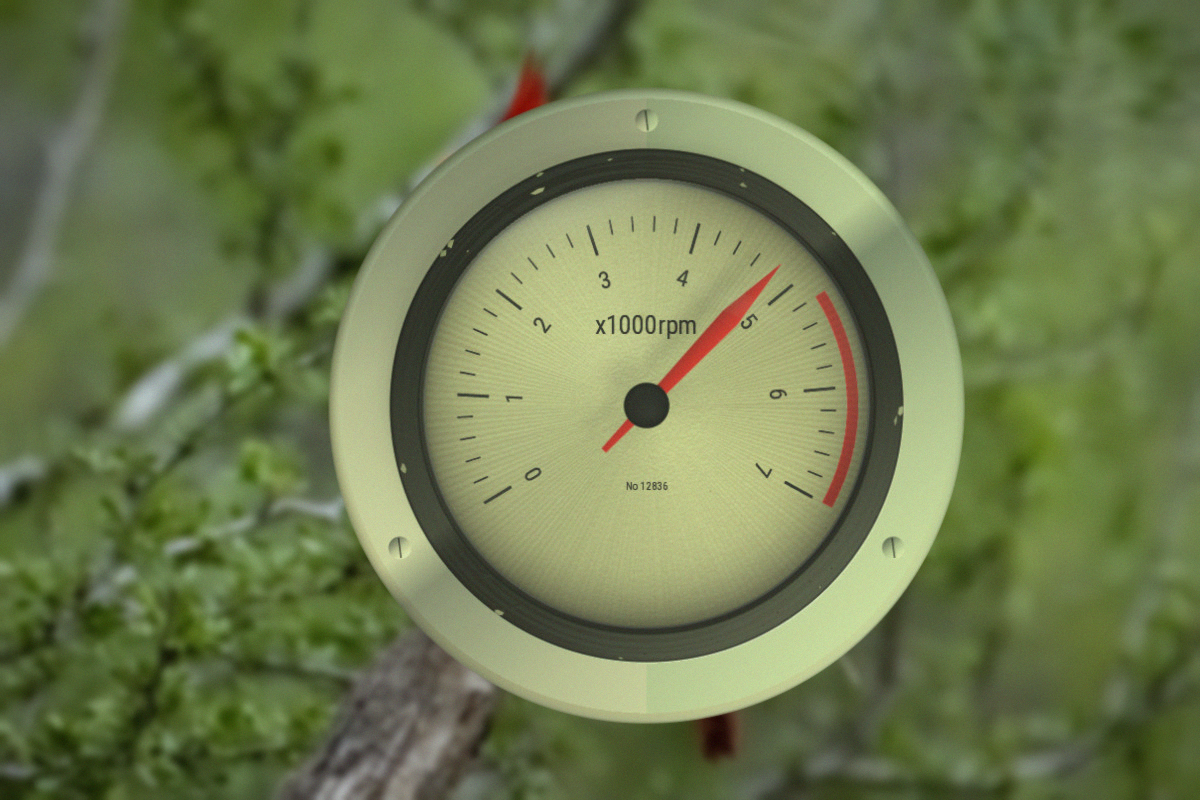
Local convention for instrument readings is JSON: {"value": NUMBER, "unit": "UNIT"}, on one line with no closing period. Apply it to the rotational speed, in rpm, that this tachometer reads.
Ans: {"value": 4800, "unit": "rpm"}
